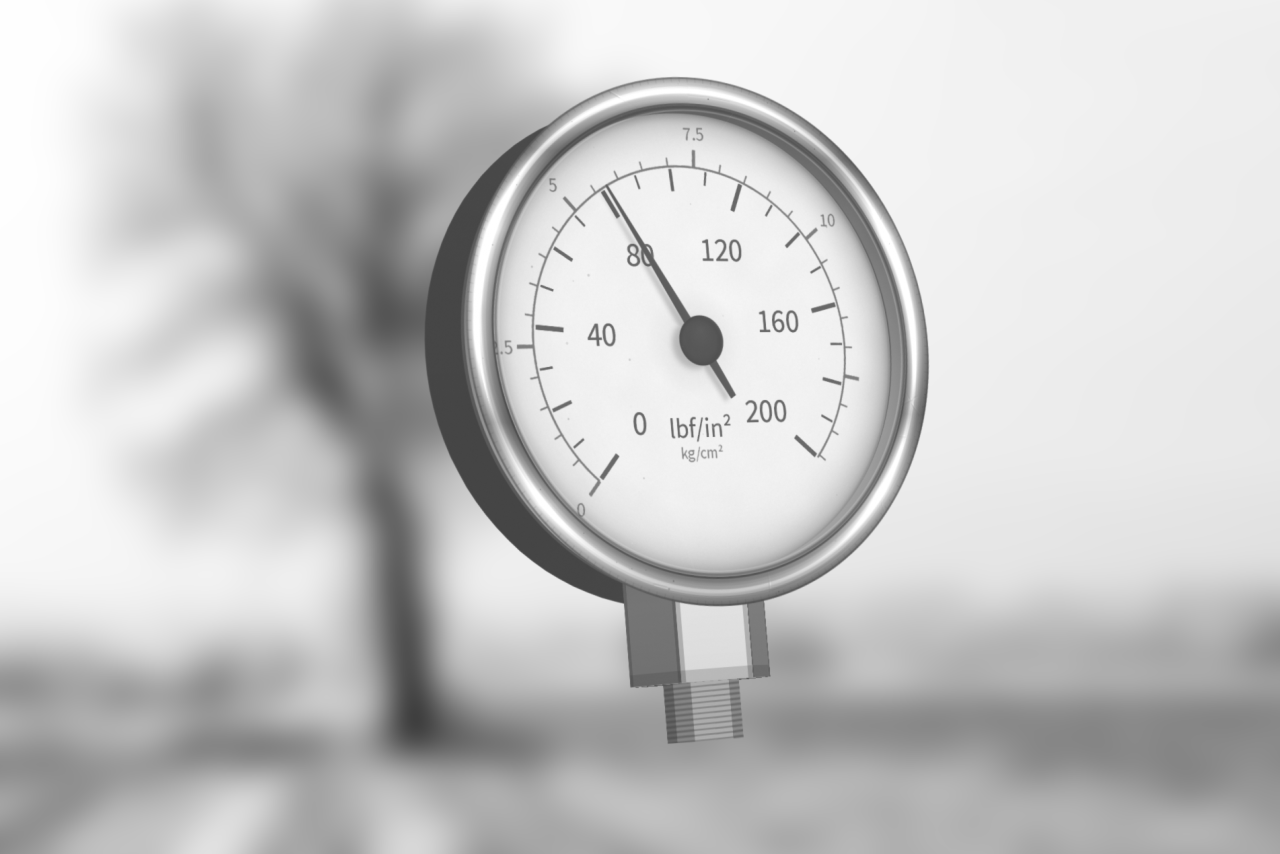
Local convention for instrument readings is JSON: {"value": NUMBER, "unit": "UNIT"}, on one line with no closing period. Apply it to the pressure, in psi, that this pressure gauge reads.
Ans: {"value": 80, "unit": "psi"}
